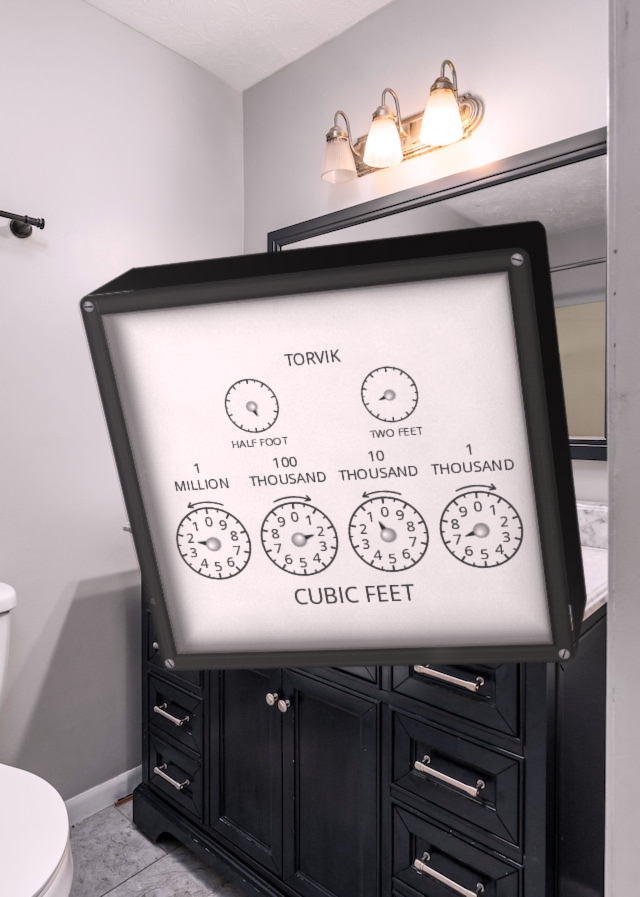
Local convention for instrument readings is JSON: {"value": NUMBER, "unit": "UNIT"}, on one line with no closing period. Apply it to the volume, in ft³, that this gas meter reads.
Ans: {"value": 220700, "unit": "ft³"}
